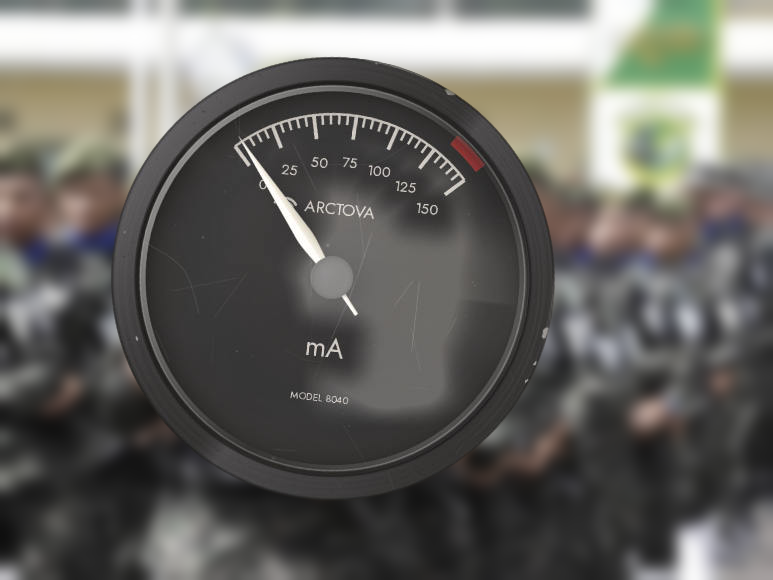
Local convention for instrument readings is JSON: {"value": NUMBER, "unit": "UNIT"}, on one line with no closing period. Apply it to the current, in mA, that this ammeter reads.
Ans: {"value": 5, "unit": "mA"}
